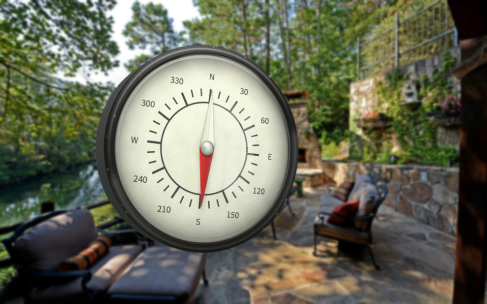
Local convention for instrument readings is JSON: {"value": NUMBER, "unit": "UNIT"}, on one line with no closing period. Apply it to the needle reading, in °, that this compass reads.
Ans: {"value": 180, "unit": "°"}
